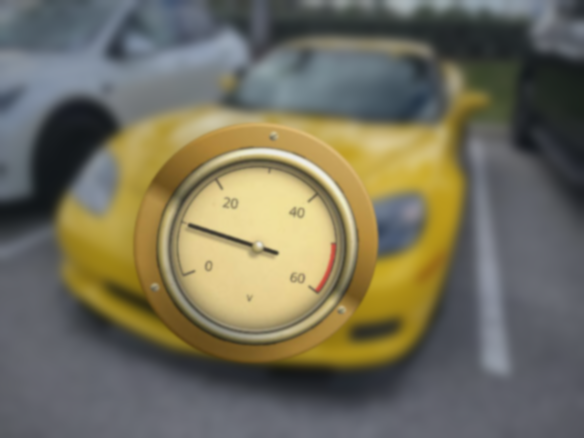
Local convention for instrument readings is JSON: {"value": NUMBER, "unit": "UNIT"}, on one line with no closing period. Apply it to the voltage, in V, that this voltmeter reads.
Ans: {"value": 10, "unit": "V"}
